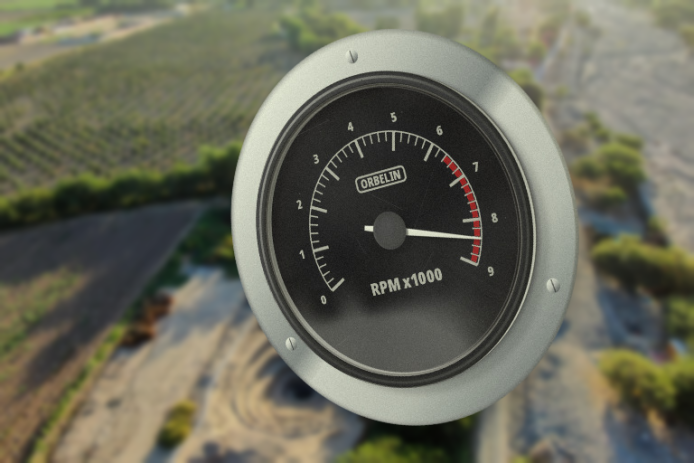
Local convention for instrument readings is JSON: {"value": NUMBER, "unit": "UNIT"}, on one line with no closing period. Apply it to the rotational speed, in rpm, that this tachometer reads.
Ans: {"value": 8400, "unit": "rpm"}
